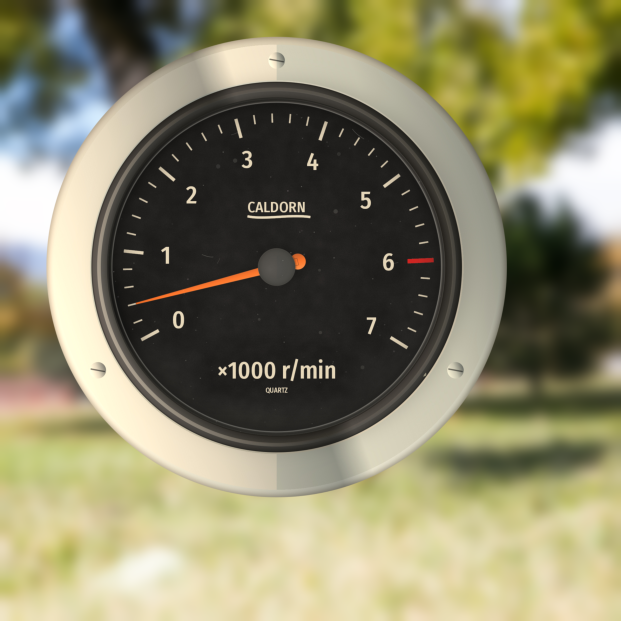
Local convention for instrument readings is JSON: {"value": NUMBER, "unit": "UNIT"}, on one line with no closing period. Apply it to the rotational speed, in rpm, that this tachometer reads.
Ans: {"value": 400, "unit": "rpm"}
